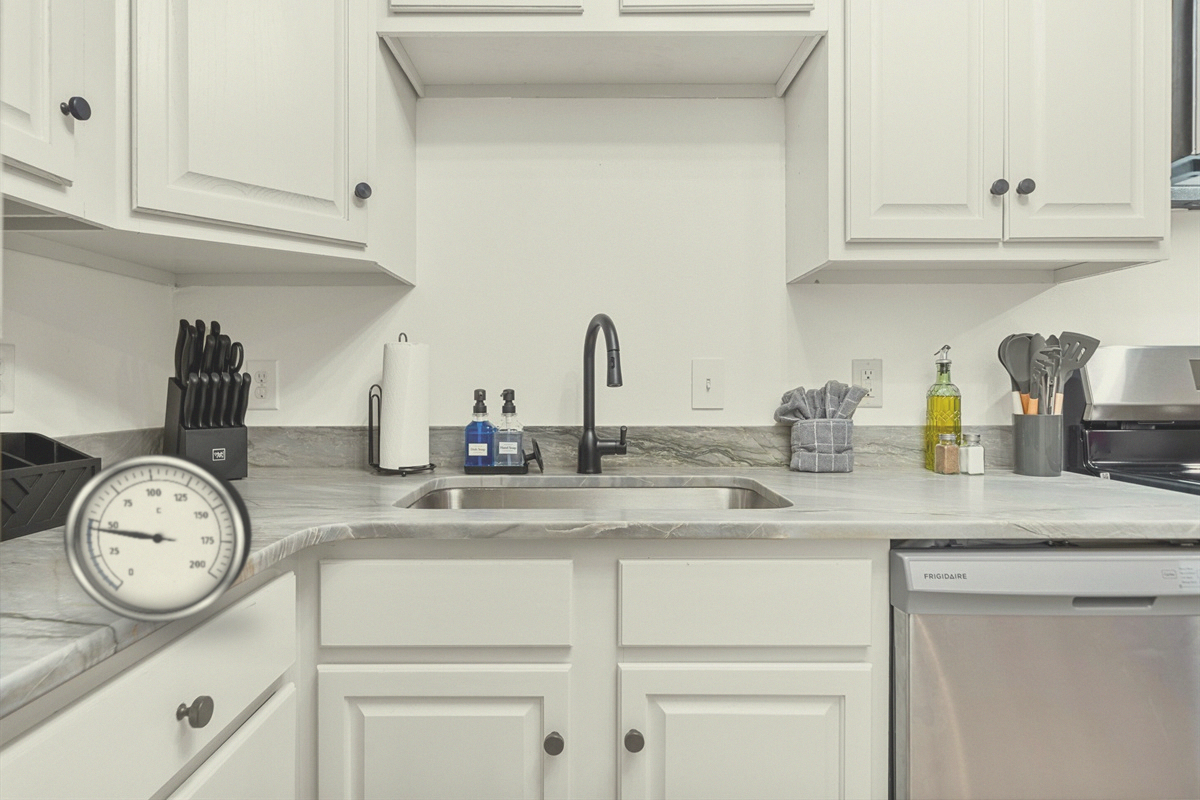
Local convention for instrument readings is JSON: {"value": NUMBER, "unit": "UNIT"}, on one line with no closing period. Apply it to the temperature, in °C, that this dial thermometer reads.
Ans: {"value": 45, "unit": "°C"}
